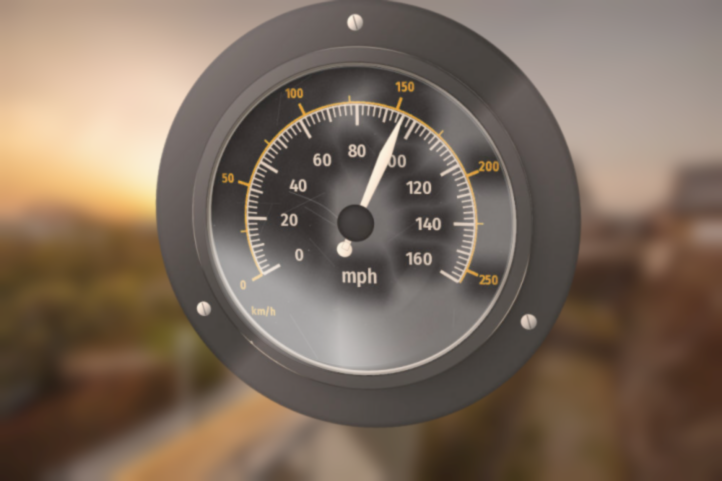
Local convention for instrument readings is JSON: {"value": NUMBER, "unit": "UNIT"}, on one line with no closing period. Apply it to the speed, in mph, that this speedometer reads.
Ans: {"value": 96, "unit": "mph"}
